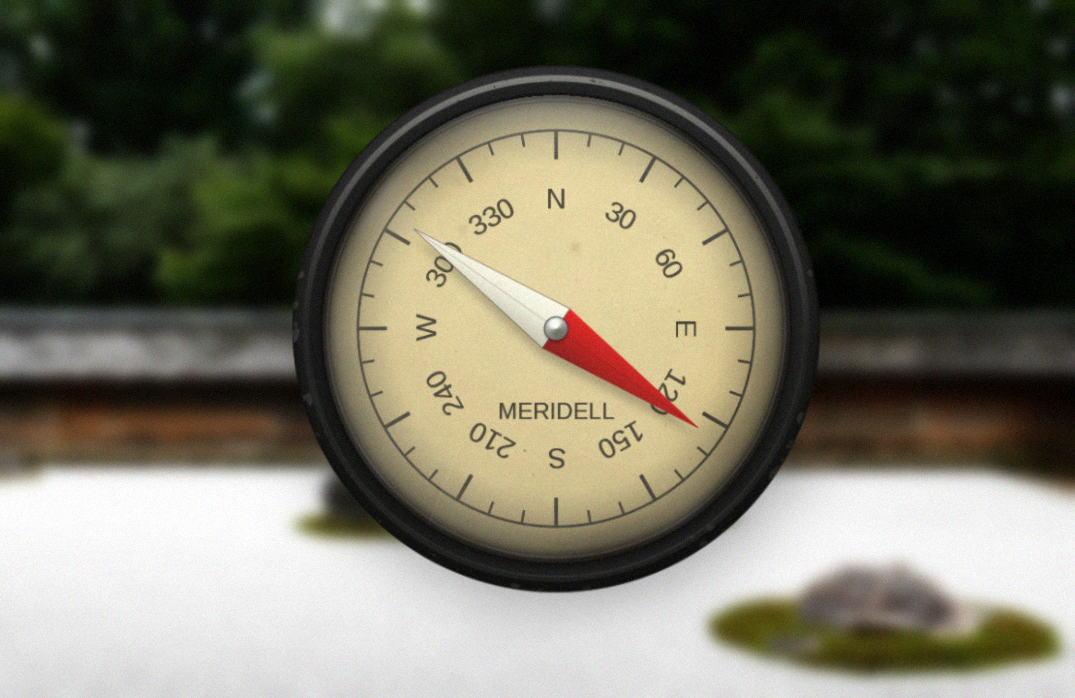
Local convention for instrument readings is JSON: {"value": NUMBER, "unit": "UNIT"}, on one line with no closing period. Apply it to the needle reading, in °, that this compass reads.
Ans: {"value": 125, "unit": "°"}
